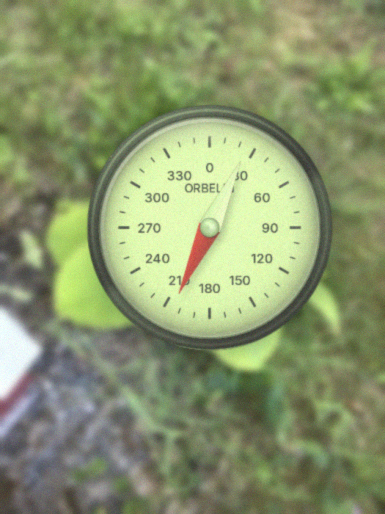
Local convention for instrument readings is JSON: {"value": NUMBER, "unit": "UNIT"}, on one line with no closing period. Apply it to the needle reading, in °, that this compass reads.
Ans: {"value": 205, "unit": "°"}
